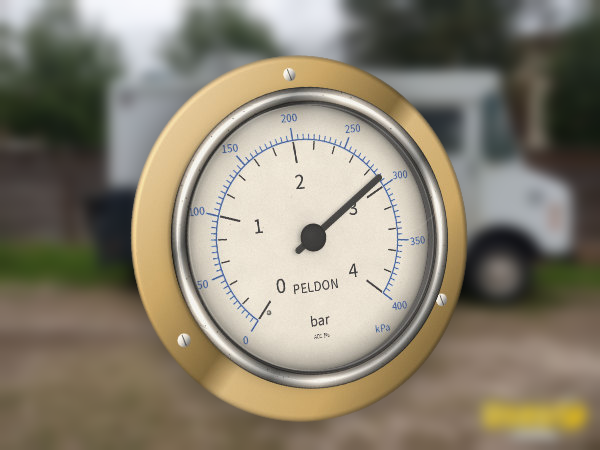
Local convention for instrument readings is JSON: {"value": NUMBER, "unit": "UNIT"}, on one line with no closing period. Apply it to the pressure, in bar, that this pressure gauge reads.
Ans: {"value": 2.9, "unit": "bar"}
